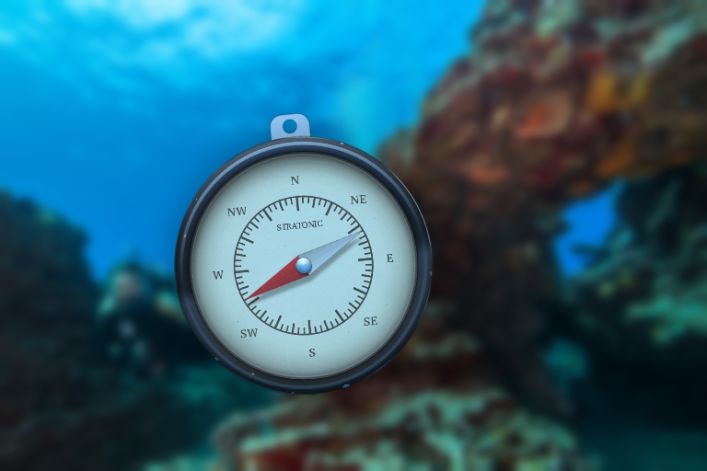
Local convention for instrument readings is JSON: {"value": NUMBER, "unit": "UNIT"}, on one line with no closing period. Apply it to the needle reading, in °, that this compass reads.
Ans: {"value": 245, "unit": "°"}
